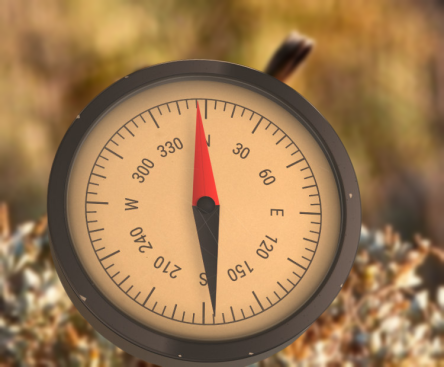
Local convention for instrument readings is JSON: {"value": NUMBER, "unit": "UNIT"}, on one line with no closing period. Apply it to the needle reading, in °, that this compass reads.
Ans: {"value": 355, "unit": "°"}
